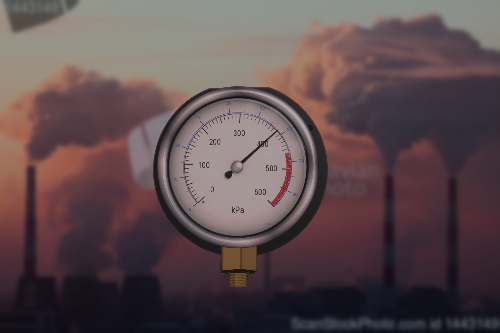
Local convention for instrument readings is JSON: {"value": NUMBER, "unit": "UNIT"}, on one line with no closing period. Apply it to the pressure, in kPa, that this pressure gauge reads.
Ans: {"value": 400, "unit": "kPa"}
